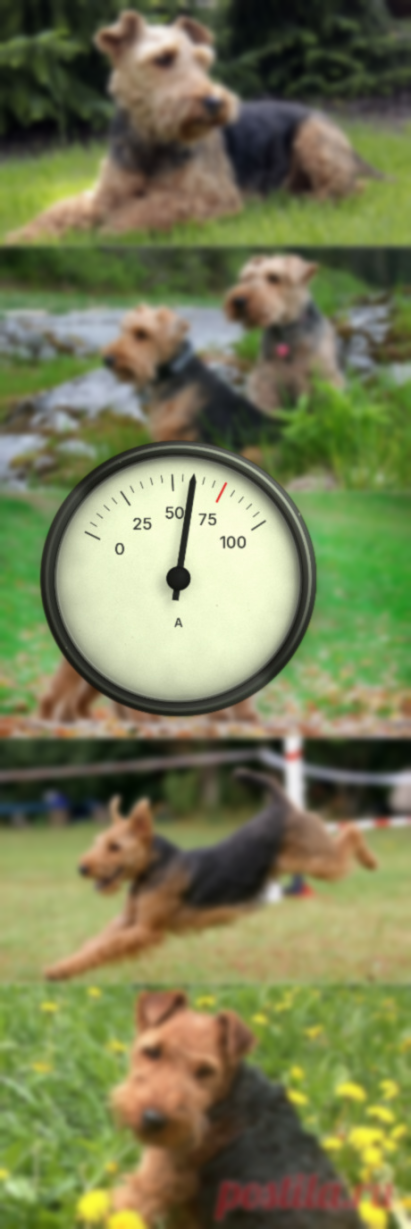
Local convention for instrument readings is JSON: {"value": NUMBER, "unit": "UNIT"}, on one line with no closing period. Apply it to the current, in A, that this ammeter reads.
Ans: {"value": 60, "unit": "A"}
